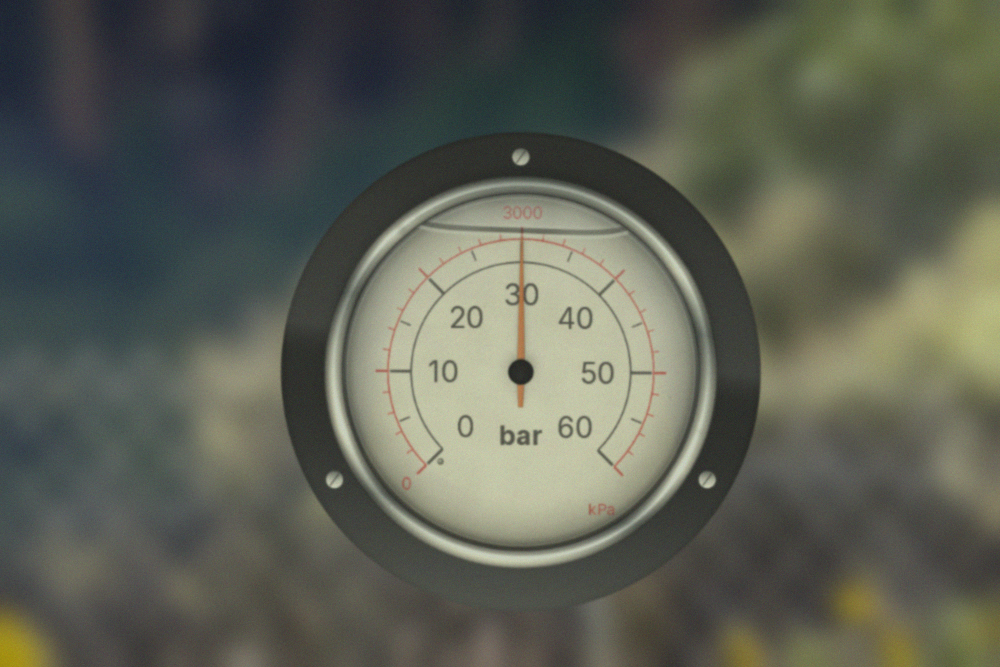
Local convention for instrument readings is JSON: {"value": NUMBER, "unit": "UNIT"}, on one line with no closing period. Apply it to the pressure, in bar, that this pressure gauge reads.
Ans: {"value": 30, "unit": "bar"}
